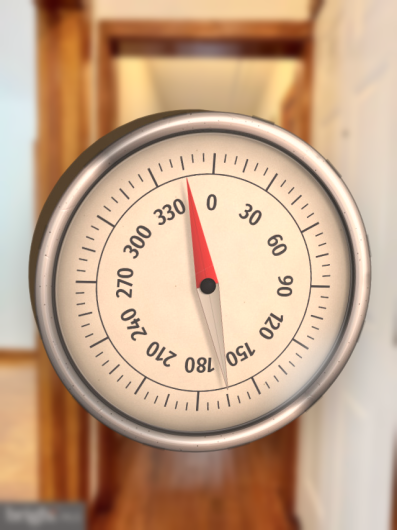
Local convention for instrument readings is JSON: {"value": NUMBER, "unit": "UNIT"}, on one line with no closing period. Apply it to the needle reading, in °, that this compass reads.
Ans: {"value": 345, "unit": "°"}
